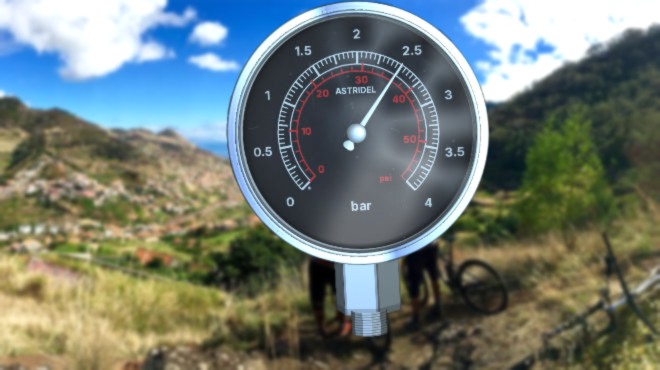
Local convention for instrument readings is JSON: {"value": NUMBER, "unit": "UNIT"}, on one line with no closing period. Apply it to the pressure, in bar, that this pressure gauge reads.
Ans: {"value": 2.5, "unit": "bar"}
